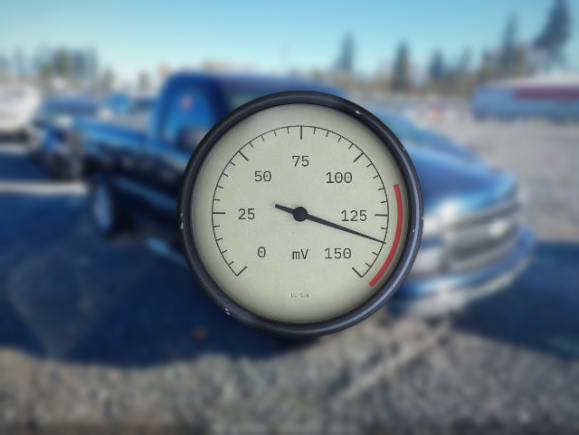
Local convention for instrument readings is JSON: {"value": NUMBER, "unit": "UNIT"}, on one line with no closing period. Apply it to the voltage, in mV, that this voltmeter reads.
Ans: {"value": 135, "unit": "mV"}
